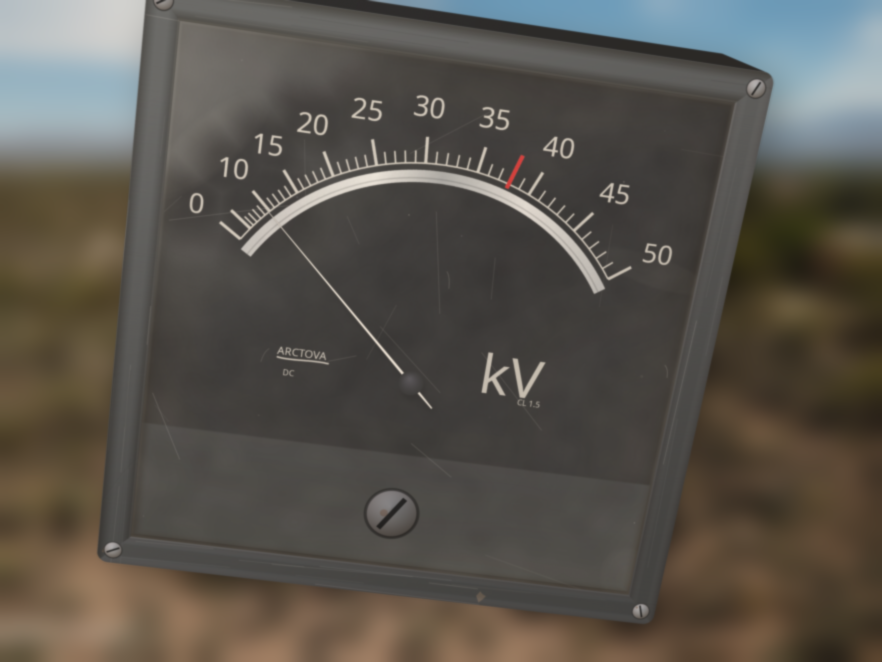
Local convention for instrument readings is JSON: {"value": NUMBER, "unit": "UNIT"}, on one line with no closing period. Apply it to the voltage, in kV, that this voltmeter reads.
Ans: {"value": 10, "unit": "kV"}
